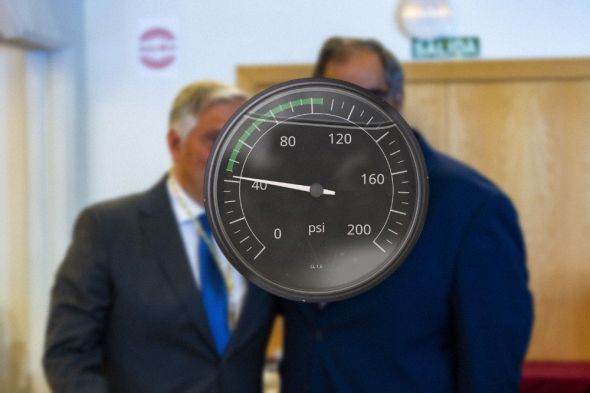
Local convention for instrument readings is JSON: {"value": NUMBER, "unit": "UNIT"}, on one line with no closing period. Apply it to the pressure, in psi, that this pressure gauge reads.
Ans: {"value": 42.5, "unit": "psi"}
